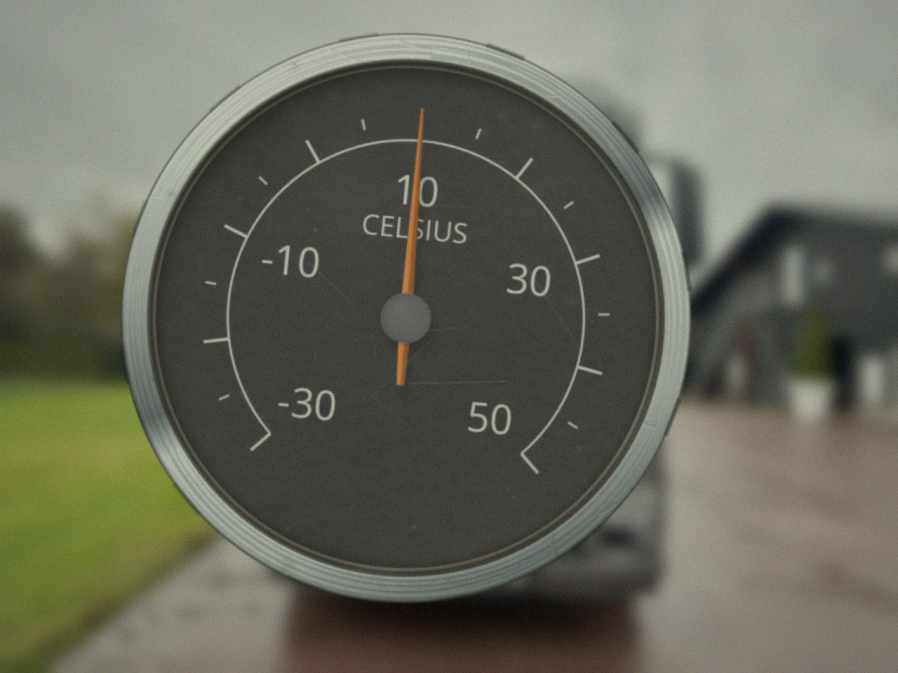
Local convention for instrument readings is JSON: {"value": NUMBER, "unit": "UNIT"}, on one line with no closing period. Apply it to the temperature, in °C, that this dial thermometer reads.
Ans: {"value": 10, "unit": "°C"}
